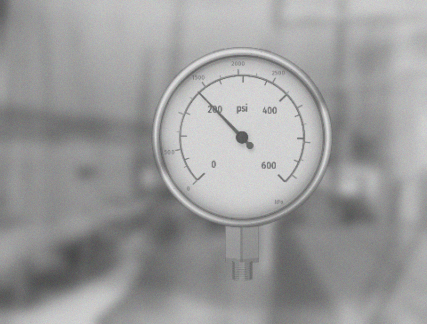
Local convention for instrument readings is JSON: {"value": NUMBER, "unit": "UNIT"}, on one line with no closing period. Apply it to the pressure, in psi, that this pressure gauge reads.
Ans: {"value": 200, "unit": "psi"}
